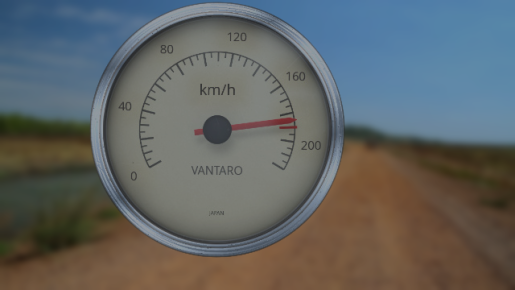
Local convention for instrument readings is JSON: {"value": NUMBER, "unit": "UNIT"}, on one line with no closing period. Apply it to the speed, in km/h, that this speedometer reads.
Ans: {"value": 185, "unit": "km/h"}
